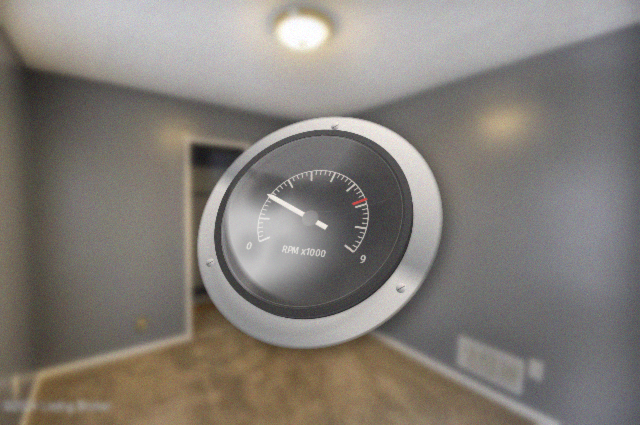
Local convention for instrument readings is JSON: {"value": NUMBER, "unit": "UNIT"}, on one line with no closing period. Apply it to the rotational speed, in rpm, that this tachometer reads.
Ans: {"value": 2000, "unit": "rpm"}
